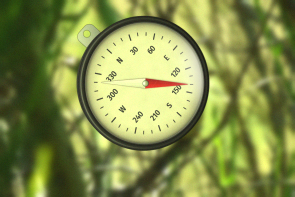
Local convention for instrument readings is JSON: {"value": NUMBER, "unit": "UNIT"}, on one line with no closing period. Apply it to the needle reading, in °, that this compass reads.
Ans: {"value": 140, "unit": "°"}
